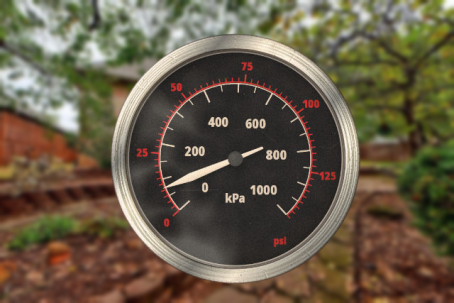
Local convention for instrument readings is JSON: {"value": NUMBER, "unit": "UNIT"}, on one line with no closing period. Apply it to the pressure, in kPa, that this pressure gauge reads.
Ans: {"value": 75, "unit": "kPa"}
